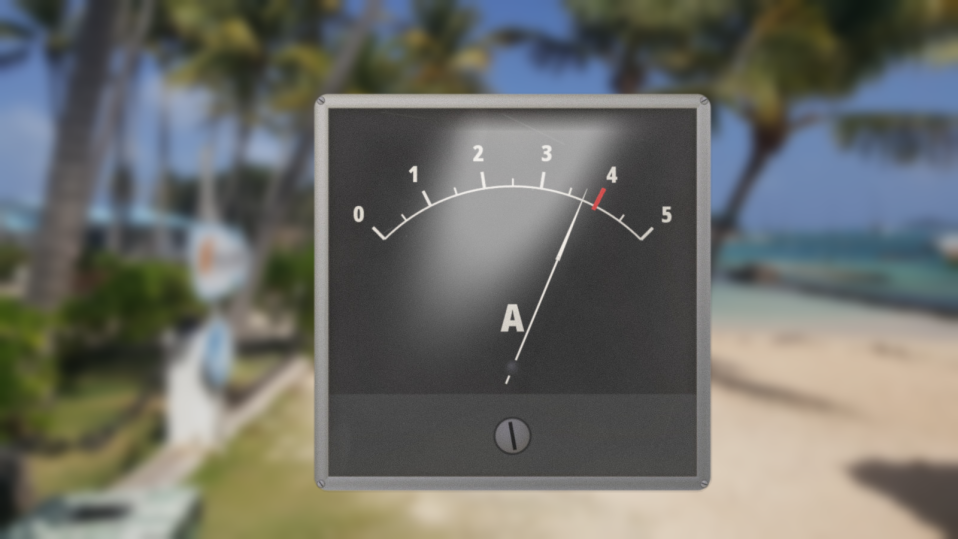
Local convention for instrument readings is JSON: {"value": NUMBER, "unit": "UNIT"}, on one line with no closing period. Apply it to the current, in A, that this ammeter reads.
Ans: {"value": 3.75, "unit": "A"}
